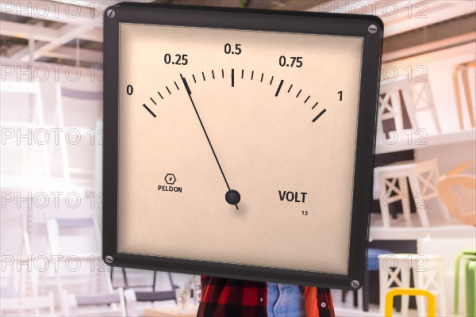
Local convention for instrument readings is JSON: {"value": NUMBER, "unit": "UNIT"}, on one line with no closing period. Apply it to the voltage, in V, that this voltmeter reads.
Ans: {"value": 0.25, "unit": "V"}
